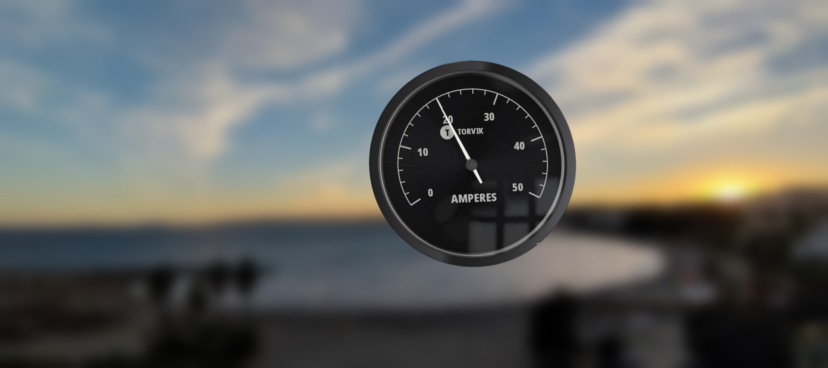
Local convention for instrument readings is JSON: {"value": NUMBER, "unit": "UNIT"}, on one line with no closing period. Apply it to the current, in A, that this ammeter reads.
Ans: {"value": 20, "unit": "A"}
